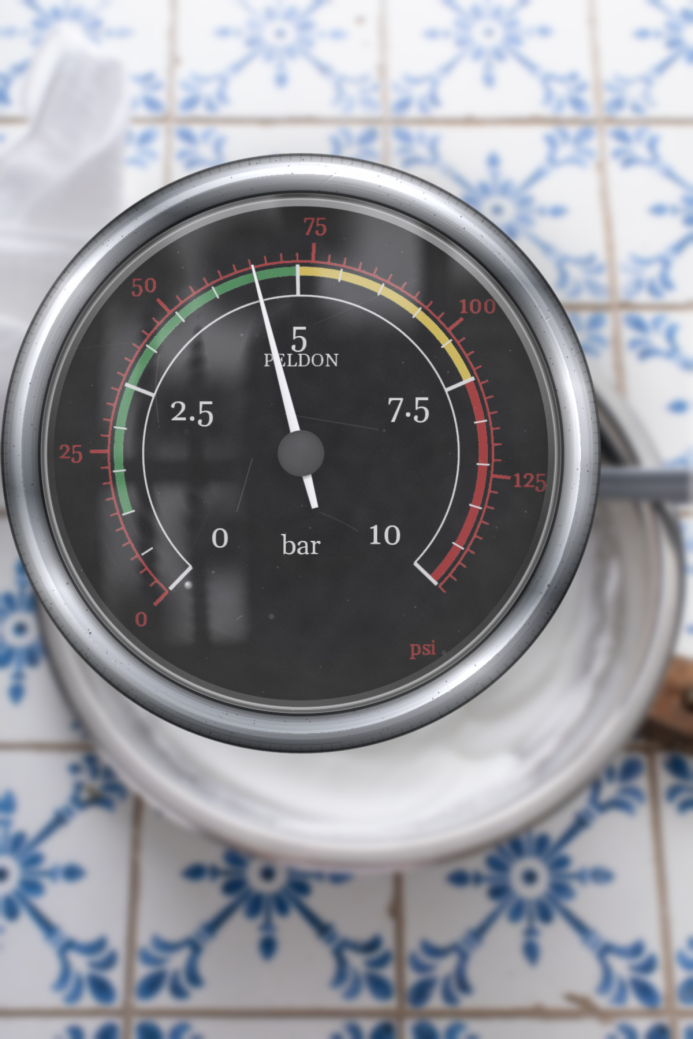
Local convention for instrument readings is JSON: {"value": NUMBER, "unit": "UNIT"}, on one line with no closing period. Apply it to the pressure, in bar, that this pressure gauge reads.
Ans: {"value": 4.5, "unit": "bar"}
